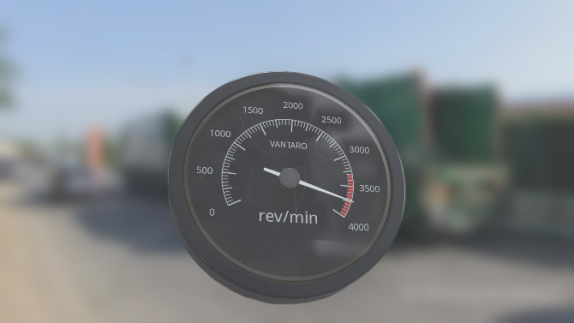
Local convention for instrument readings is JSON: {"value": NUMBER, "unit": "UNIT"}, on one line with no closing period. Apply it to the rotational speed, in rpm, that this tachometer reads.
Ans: {"value": 3750, "unit": "rpm"}
